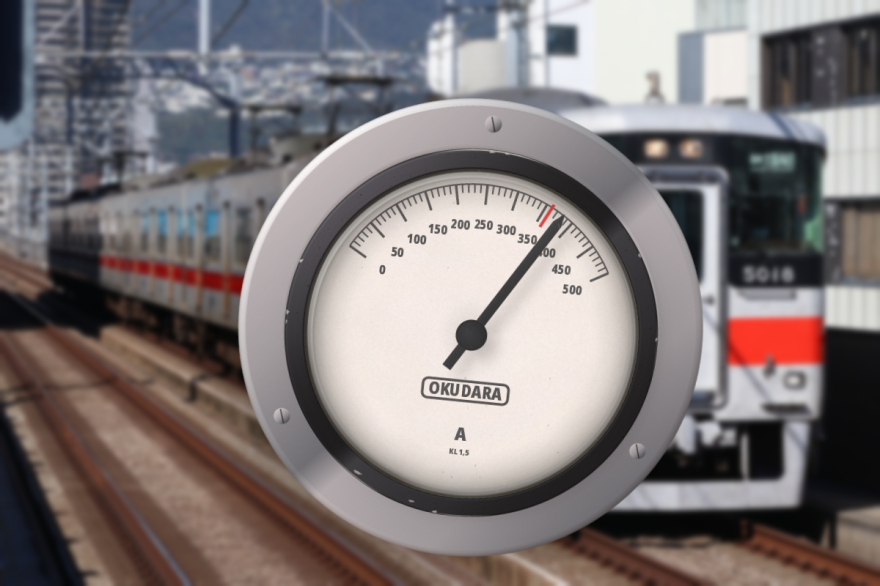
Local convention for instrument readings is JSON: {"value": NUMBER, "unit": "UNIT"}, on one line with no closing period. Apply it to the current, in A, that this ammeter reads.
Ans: {"value": 380, "unit": "A"}
